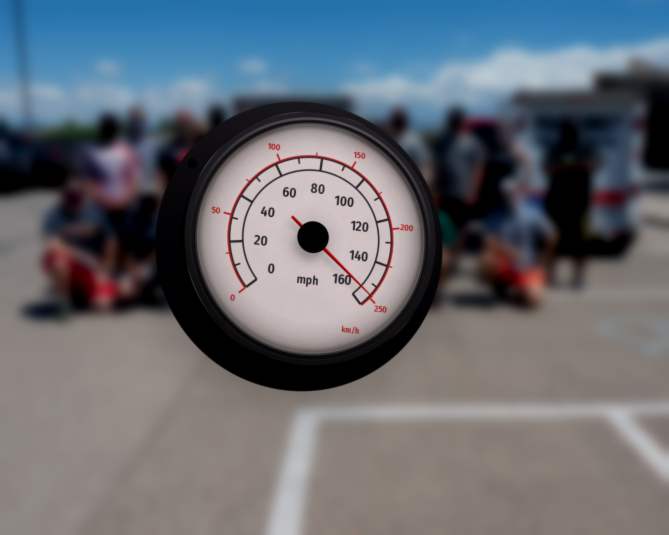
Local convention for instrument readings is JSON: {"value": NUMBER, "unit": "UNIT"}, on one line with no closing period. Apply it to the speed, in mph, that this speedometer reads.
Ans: {"value": 155, "unit": "mph"}
